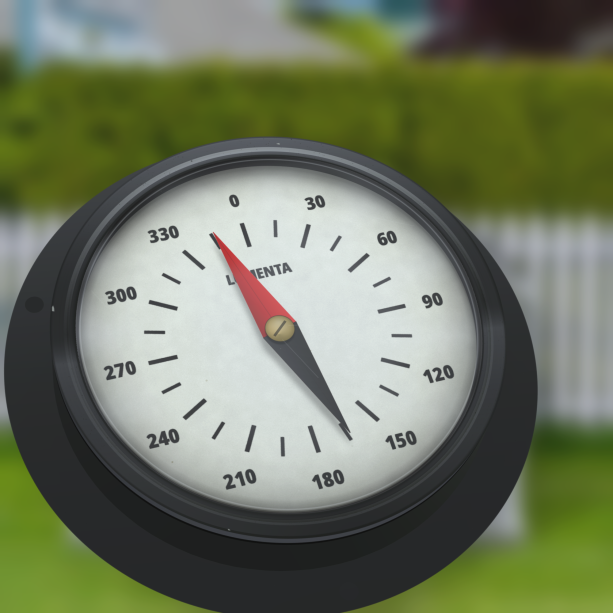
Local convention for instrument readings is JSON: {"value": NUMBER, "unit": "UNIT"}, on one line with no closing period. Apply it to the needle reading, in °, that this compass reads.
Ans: {"value": 345, "unit": "°"}
